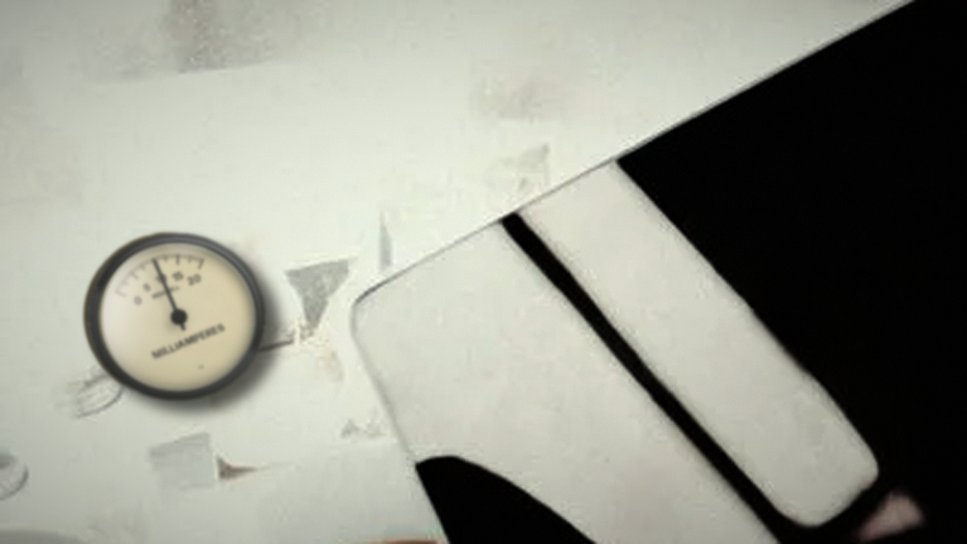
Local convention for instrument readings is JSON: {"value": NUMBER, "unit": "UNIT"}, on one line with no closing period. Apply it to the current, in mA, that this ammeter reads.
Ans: {"value": 10, "unit": "mA"}
